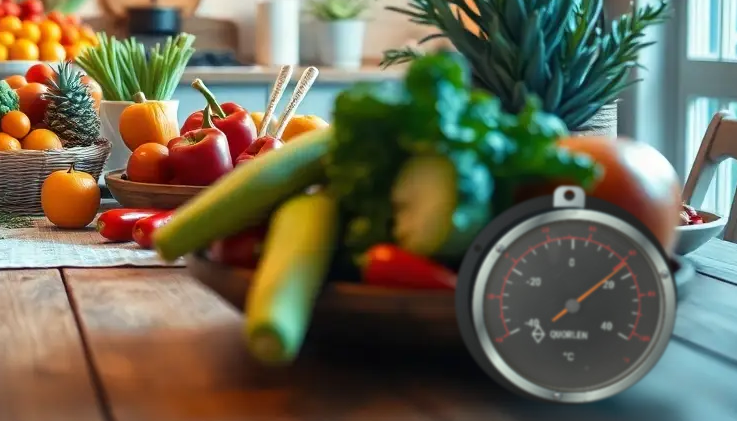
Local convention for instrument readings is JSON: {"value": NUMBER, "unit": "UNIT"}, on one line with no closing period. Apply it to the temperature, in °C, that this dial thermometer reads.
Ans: {"value": 16, "unit": "°C"}
